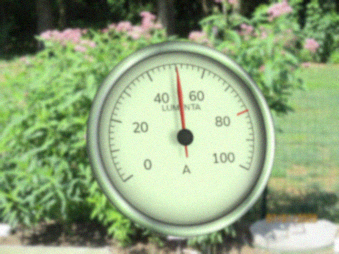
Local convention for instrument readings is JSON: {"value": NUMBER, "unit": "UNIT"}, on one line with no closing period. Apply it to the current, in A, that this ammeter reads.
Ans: {"value": 50, "unit": "A"}
